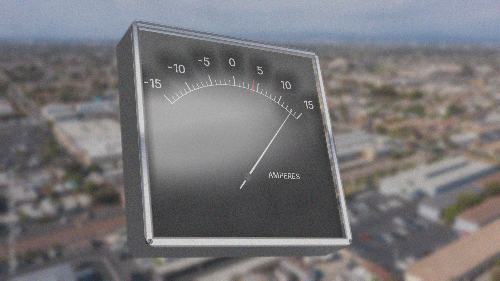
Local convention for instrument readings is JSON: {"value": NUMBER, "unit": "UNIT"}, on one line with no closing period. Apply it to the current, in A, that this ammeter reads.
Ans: {"value": 13, "unit": "A"}
